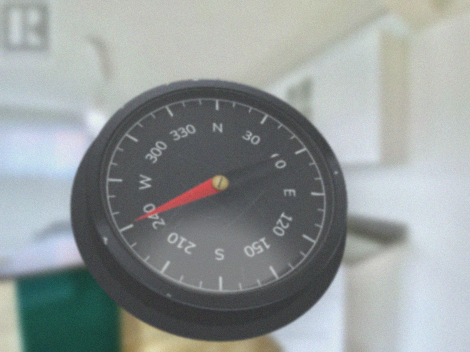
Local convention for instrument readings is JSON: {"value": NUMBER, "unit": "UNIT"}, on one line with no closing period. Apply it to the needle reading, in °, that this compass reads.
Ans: {"value": 240, "unit": "°"}
